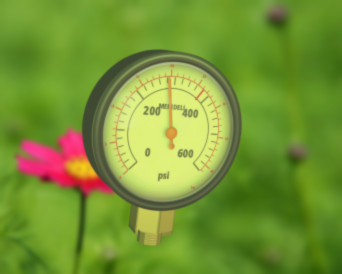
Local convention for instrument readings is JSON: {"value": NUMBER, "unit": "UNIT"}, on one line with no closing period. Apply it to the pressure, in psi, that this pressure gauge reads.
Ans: {"value": 280, "unit": "psi"}
